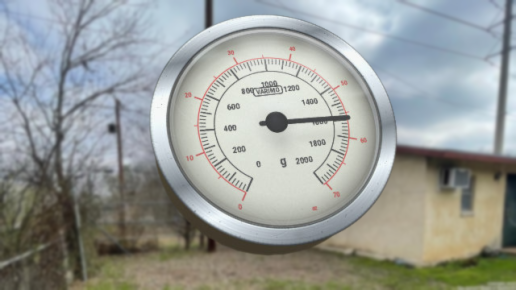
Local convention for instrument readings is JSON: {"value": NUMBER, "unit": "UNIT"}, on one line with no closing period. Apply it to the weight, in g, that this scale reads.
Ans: {"value": 1600, "unit": "g"}
